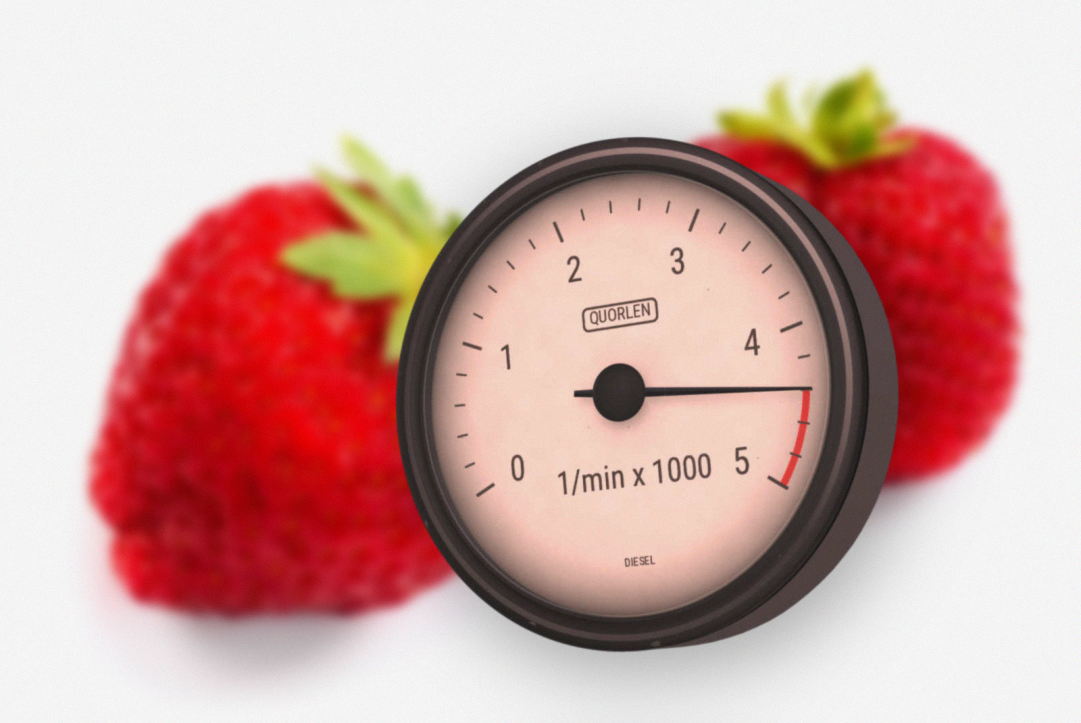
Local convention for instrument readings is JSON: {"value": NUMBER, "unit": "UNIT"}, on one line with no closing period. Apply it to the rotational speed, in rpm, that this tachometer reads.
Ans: {"value": 4400, "unit": "rpm"}
